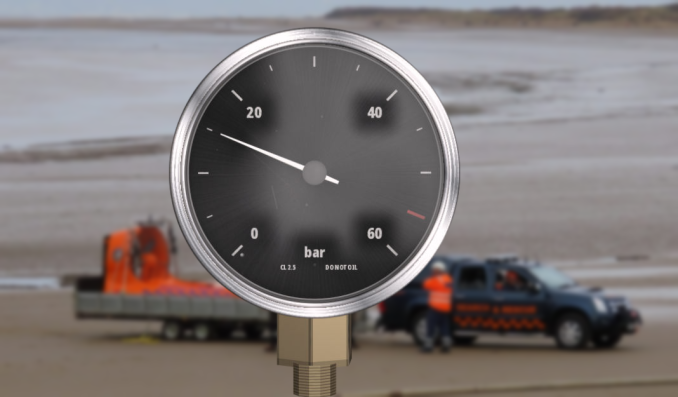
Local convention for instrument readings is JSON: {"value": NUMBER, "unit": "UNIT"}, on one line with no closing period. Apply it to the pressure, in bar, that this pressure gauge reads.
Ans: {"value": 15, "unit": "bar"}
